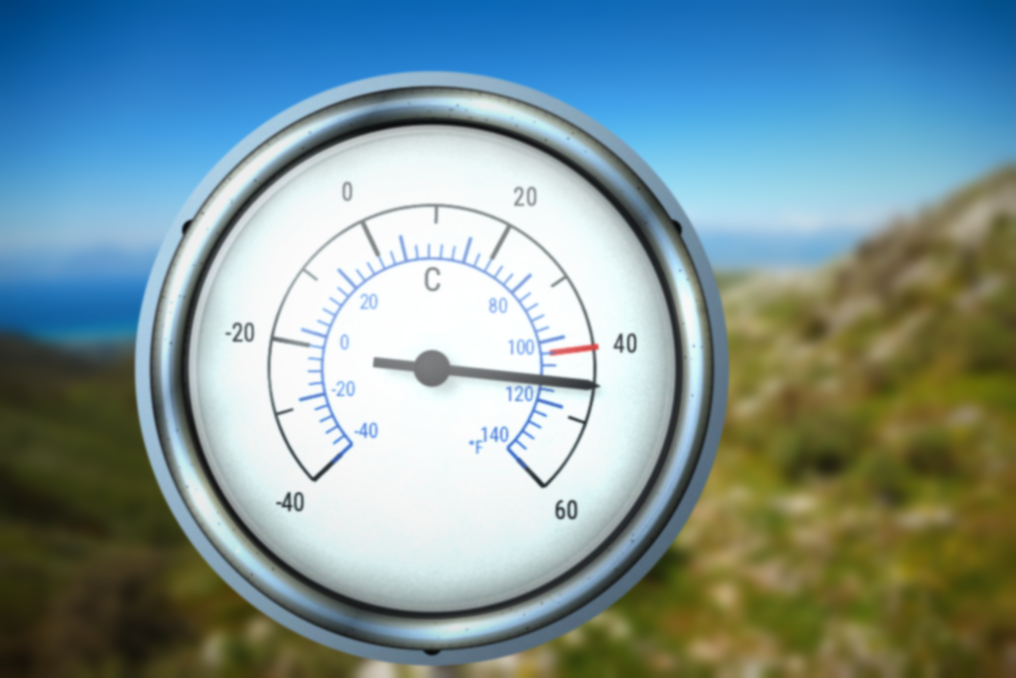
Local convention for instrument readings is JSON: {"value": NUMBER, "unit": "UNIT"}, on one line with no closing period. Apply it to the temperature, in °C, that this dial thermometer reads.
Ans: {"value": 45, "unit": "°C"}
